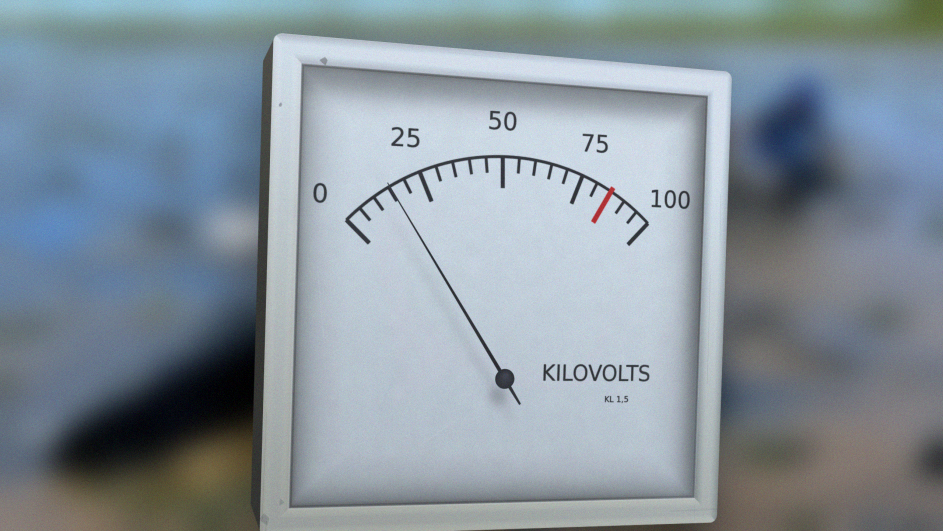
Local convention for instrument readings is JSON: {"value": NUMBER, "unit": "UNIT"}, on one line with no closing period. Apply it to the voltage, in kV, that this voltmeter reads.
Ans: {"value": 15, "unit": "kV"}
